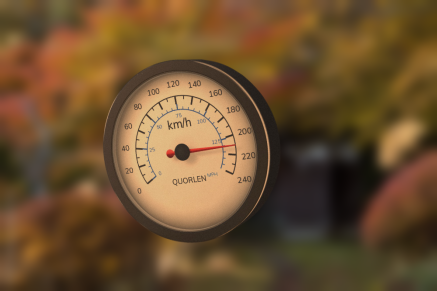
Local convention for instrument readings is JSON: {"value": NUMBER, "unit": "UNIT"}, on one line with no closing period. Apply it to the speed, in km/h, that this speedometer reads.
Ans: {"value": 210, "unit": "km/h"}
